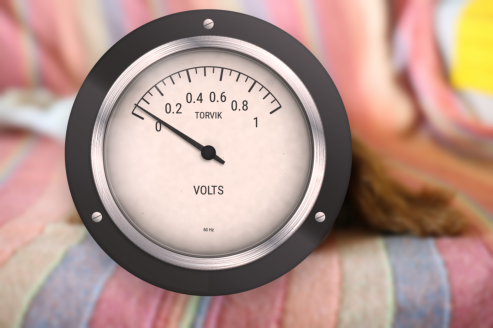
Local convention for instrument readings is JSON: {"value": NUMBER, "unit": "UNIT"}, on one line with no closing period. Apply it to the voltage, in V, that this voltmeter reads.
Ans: {"value": 0.05, "unit": "V"}
